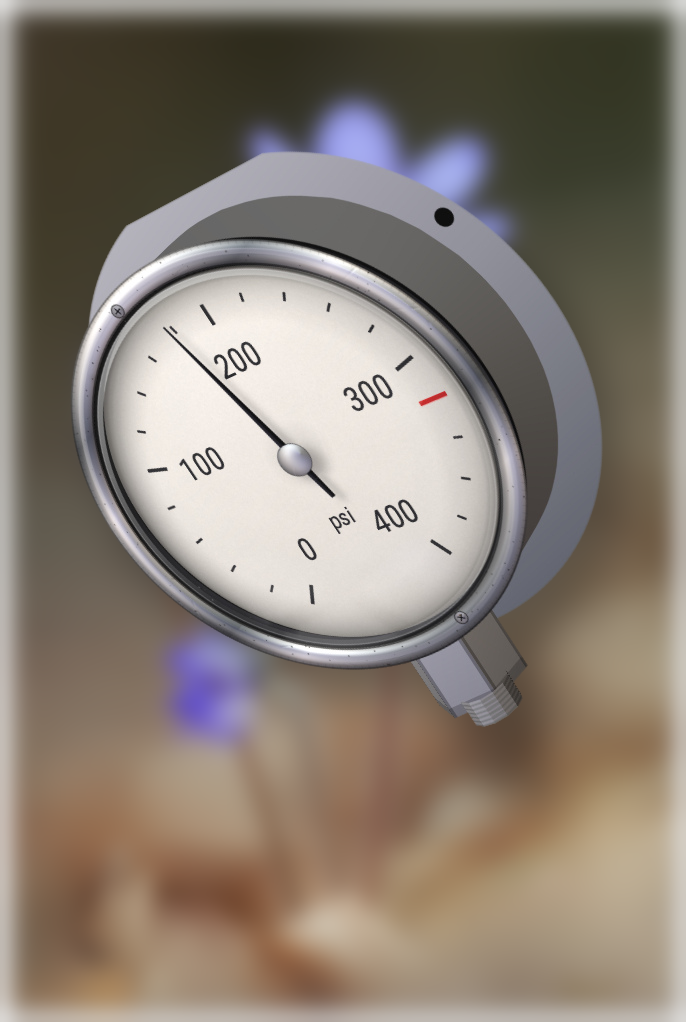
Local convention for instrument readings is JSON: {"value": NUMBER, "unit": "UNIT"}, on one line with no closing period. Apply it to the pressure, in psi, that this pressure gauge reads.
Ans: {"value": 180, "unit": "psi"}
